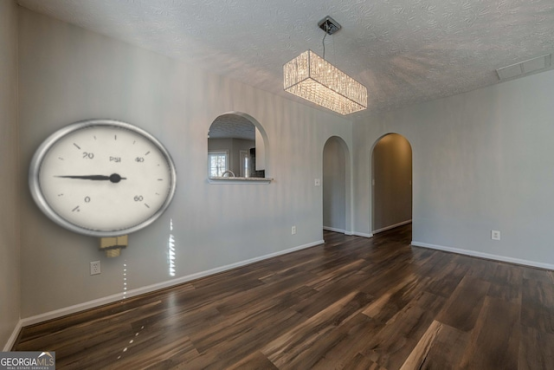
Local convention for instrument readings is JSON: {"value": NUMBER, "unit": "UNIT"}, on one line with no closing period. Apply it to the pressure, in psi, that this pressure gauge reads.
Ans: {"value": 10, "unit": "psi"}
